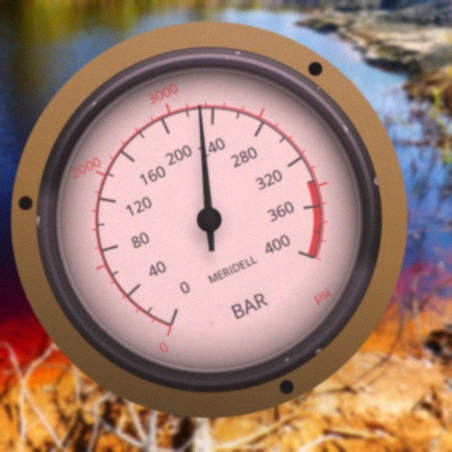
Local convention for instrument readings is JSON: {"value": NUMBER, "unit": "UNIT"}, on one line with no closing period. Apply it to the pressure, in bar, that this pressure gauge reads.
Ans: {"value": 230, "unit": "bar"}
